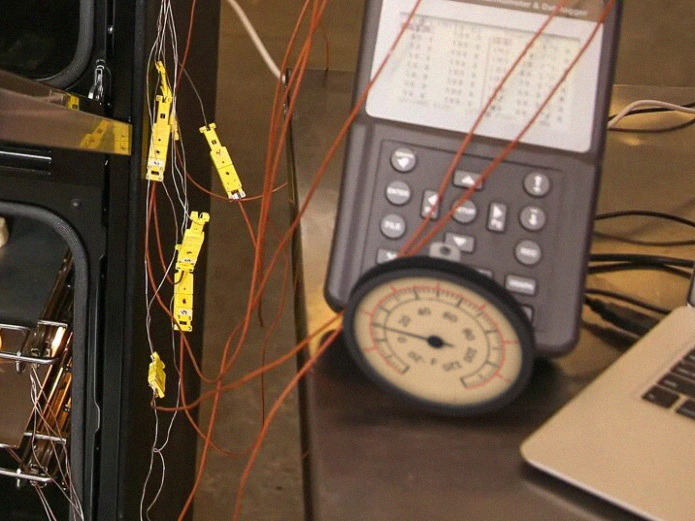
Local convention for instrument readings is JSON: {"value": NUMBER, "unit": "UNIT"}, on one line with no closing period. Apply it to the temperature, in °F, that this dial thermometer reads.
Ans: {"value": 10, "unit": "°F"}
